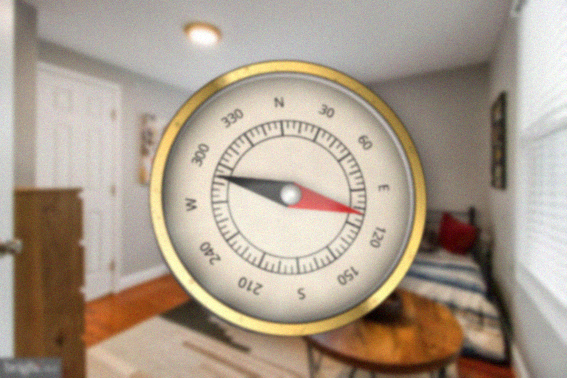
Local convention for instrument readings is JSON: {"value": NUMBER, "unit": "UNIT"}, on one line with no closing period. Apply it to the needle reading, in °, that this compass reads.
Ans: {"value": 110, "unit": "°"}
